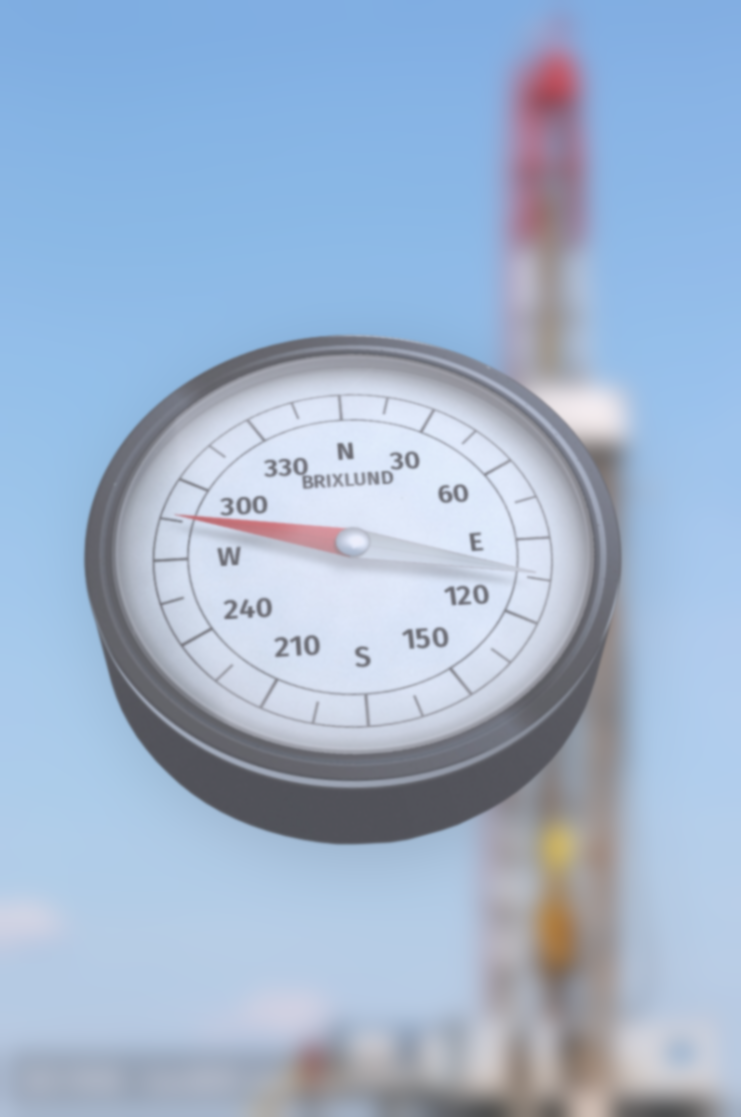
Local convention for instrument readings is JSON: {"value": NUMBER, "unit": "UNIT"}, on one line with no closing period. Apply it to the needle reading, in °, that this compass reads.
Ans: {"value": 285, "unit": "°"}
